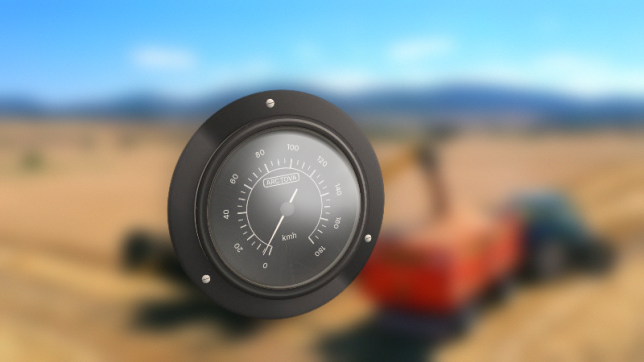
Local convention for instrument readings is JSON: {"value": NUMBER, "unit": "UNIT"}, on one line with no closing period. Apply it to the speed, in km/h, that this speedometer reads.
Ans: {"value": 5, "unit": "km/h"}
